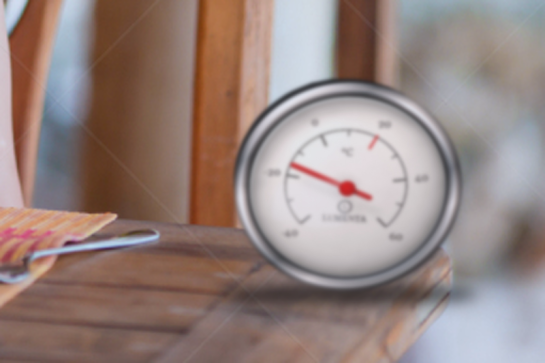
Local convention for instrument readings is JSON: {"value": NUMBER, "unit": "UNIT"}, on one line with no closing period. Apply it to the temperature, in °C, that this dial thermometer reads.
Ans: {"value": -15, "unit": "°C"}
